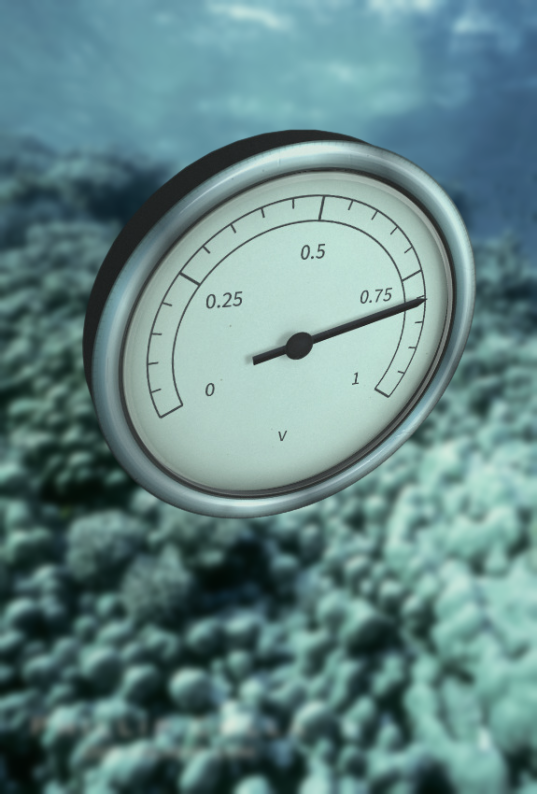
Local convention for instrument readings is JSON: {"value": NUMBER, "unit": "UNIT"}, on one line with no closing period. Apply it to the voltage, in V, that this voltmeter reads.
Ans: {"value": 0.8, "unit": "V"}
